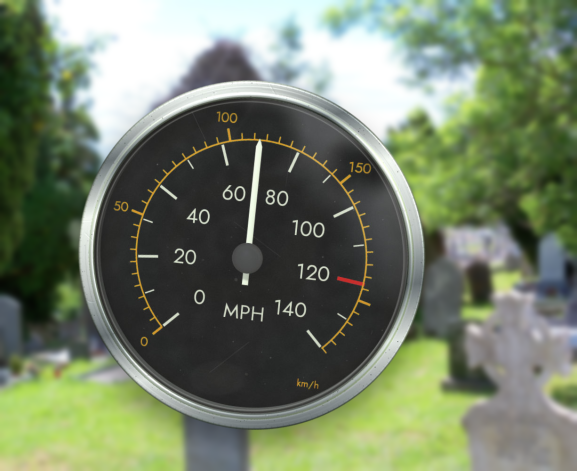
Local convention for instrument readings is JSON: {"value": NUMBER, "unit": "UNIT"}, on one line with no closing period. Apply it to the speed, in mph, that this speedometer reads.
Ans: {"value": 70, "unit": "mph"}
